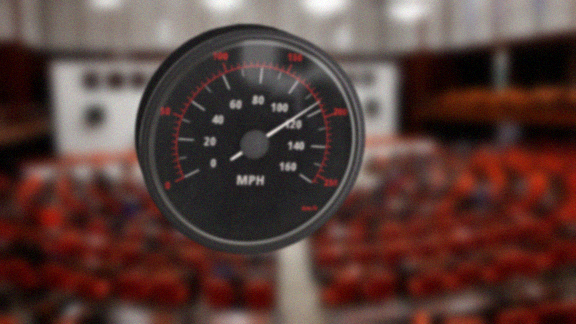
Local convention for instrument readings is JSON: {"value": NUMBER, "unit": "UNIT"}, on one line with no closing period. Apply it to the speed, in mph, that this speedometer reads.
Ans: {"value": 115, "unit": "mph"}
